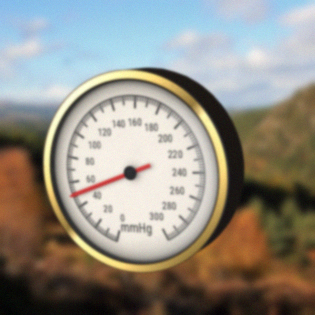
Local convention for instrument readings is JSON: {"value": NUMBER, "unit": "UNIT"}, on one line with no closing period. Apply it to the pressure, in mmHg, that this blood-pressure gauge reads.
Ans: {"value": 50, "unit": "mmHg"}
